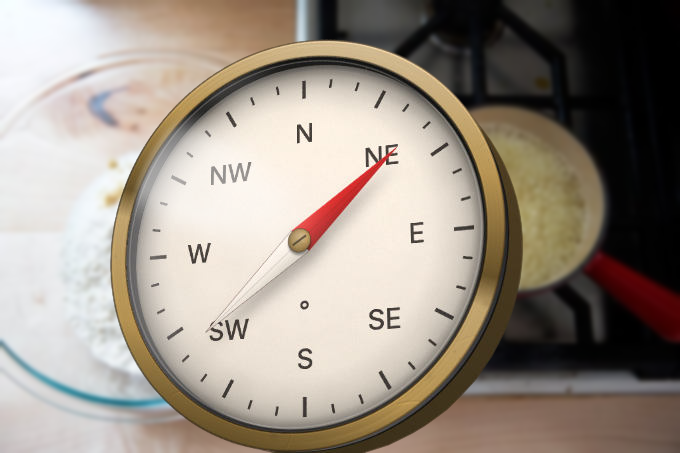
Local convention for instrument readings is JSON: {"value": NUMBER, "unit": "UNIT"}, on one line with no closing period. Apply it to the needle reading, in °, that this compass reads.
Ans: {"value": 50, "unit": "°"}
